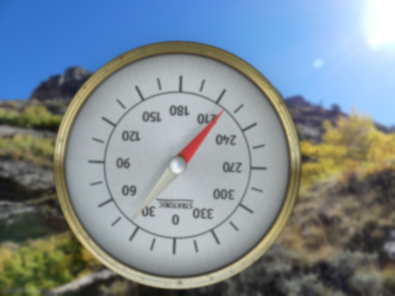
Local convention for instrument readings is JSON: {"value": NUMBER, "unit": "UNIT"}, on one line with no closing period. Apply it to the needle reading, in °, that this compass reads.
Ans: {"value": 217.5, "unit": "°"}
